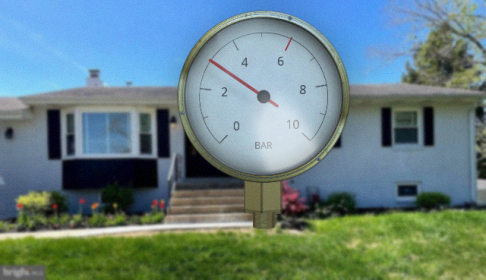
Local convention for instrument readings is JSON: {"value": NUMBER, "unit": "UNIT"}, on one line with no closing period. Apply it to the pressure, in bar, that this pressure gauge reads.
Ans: {"value": 3, "unit": "bar"}
